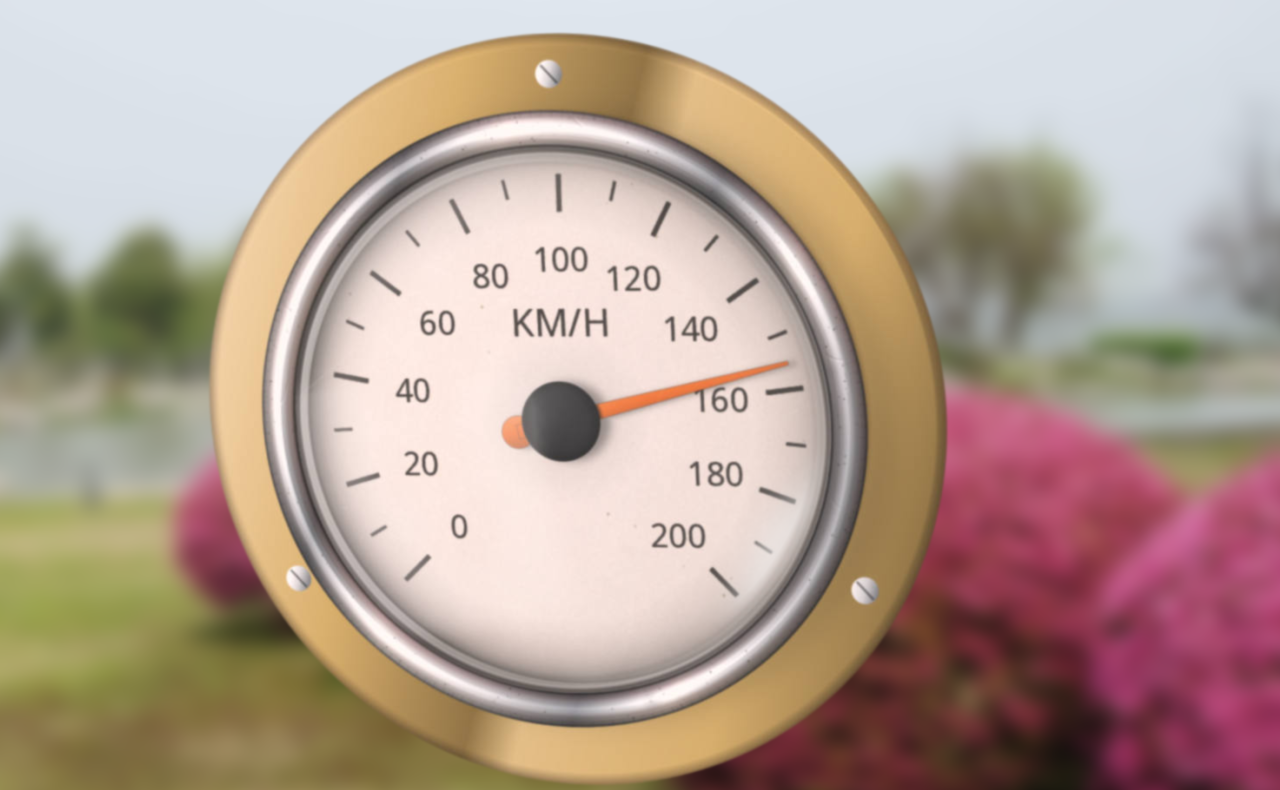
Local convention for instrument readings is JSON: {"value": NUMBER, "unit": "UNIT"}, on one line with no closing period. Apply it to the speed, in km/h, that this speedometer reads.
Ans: {"value": 155, "unit": "km/h"}
